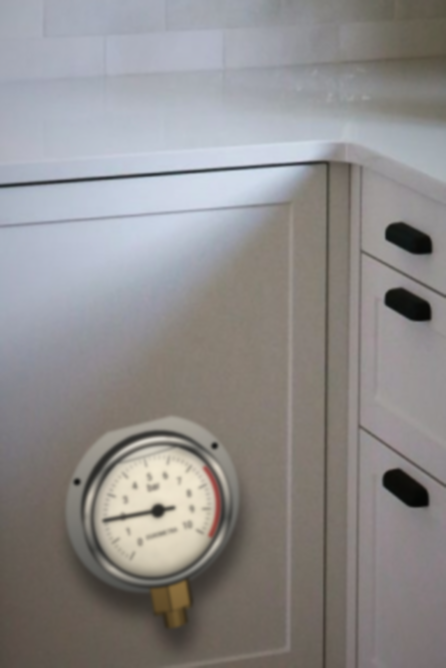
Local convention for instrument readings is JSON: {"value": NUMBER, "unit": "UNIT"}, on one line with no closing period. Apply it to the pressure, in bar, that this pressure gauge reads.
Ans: {"value": 2, "unit": "bar"}
